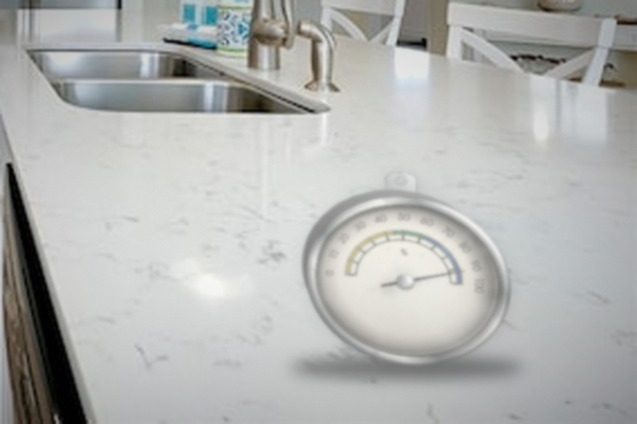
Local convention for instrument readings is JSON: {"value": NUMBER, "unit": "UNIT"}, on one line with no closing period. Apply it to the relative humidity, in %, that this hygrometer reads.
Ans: {"value": 90, "unit": "%"}
